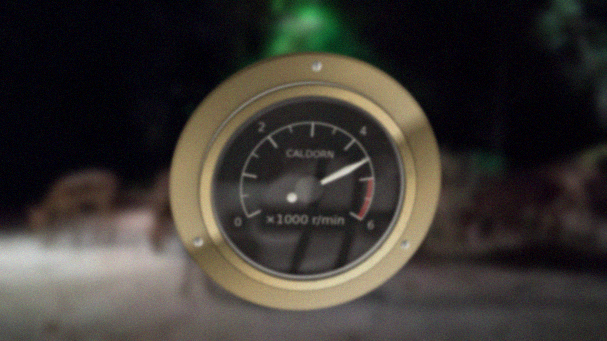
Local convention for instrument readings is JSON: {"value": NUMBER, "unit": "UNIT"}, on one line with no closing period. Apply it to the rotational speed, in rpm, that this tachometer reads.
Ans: {"value": 4500, "unit": "rpm"}
